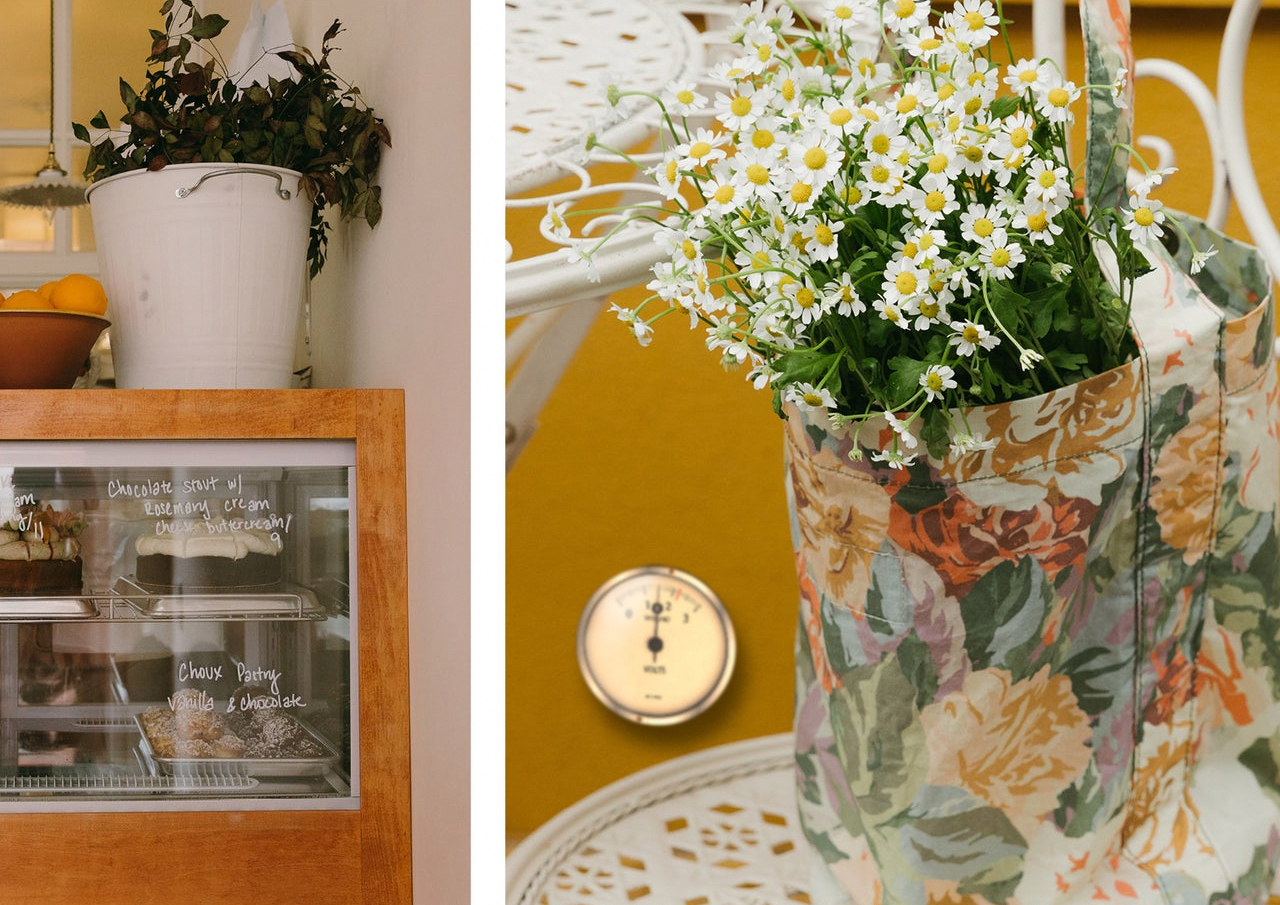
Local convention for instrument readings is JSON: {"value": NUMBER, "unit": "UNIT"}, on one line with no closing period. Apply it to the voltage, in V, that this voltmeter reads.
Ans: {"value": 1.5, "unit": "V"}
